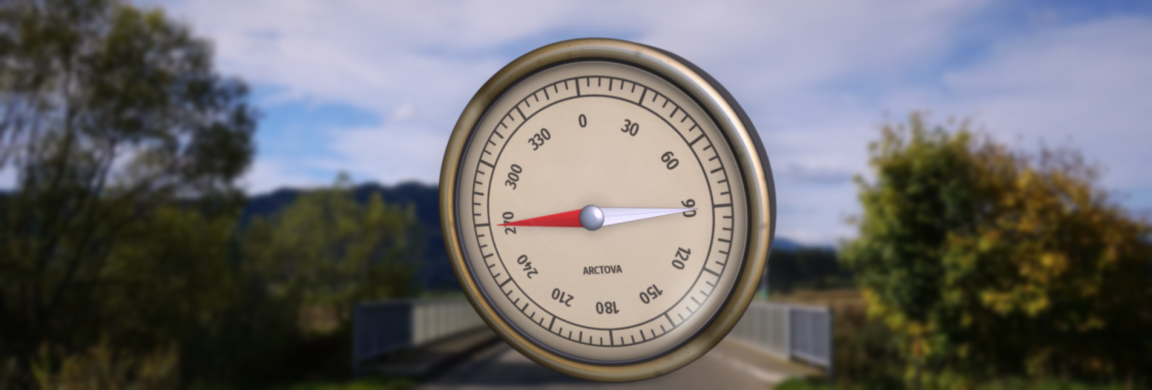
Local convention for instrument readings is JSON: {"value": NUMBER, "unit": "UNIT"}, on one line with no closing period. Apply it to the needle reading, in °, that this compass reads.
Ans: {"value": 270, "unit": "°"}
